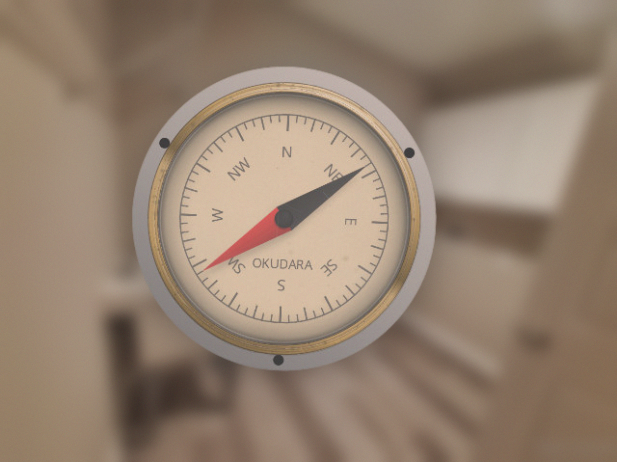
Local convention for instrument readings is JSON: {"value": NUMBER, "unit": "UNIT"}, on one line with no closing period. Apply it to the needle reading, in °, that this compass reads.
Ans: {"value": 235, "unit": "°"}
